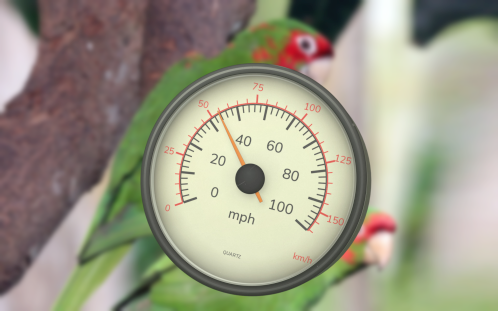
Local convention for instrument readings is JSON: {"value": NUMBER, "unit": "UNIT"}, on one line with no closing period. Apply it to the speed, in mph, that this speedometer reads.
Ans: {"value": 34, "unit": "mph"}
